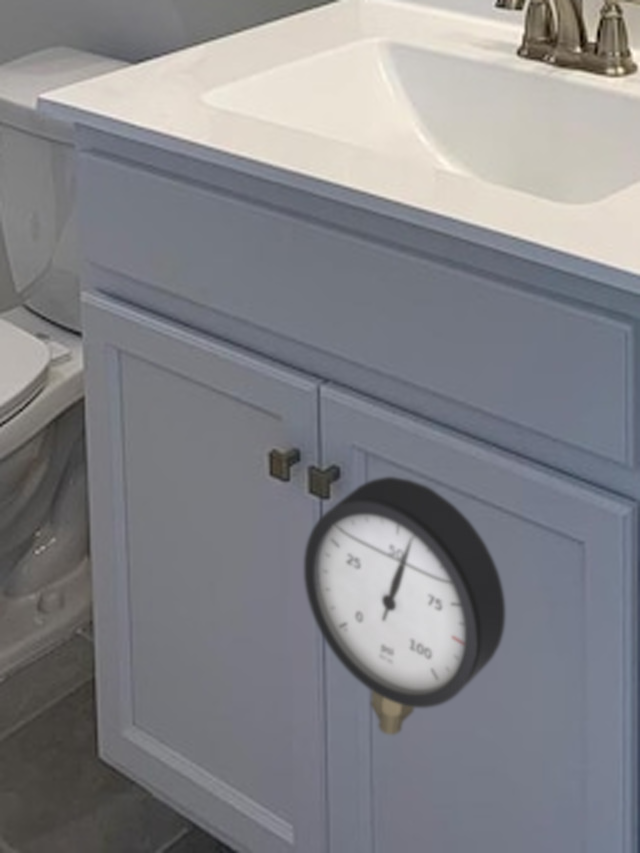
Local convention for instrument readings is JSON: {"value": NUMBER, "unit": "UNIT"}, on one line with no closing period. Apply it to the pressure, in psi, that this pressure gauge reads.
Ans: {"value": 55, "unit": "psi"}
